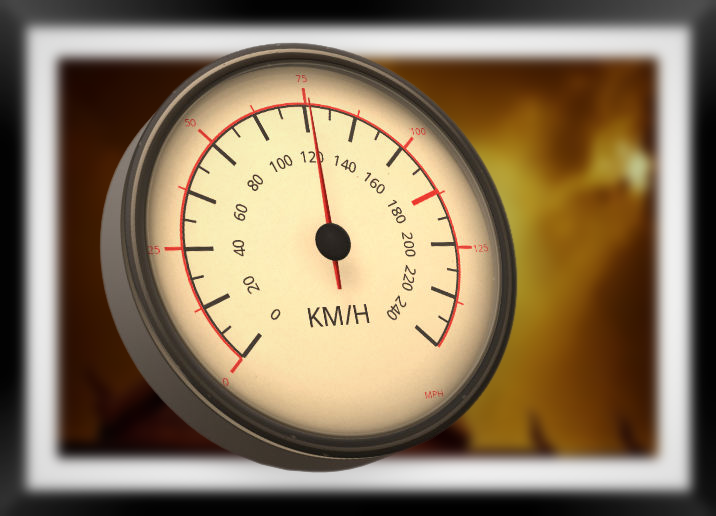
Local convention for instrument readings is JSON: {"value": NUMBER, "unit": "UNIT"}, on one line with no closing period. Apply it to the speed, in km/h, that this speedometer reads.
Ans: {"value": 120, "unit": "km/h"}
